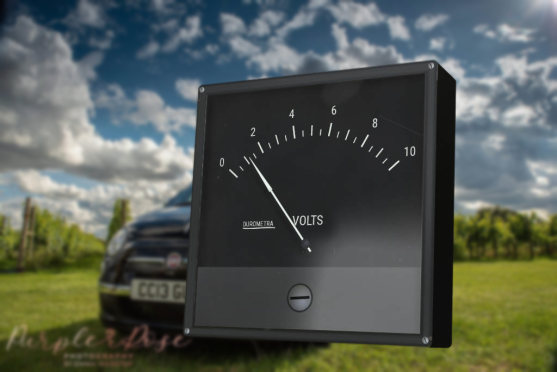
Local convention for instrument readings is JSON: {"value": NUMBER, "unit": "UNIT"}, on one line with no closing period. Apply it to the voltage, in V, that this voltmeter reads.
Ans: {"value": 1.25, "unit": "V"}
